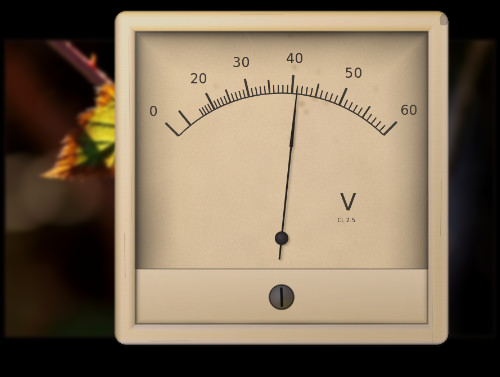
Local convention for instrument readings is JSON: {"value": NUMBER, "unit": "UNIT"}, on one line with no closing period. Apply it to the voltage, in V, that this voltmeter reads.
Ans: {"value": 41, "unit": "V"}
